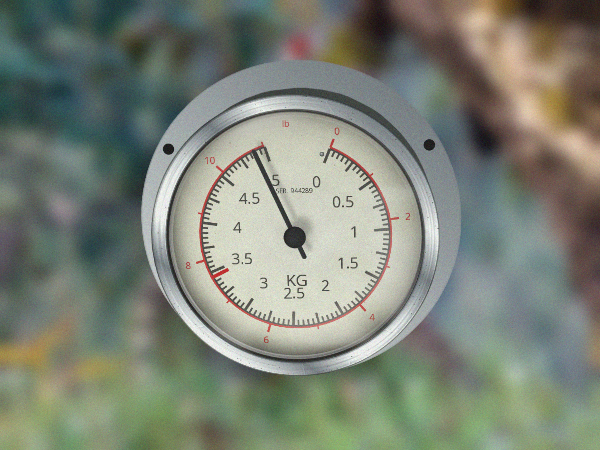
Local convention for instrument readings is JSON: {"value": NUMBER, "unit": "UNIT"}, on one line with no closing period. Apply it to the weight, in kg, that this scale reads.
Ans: {"value": 4.9, "unit": "kg"}
